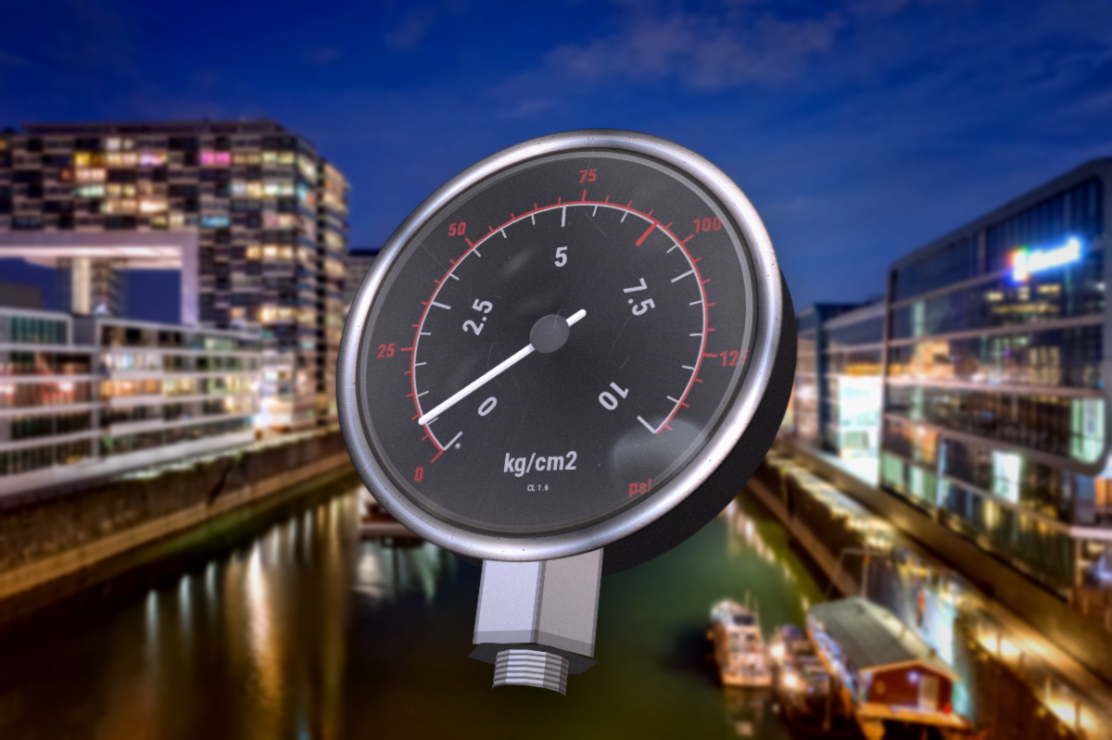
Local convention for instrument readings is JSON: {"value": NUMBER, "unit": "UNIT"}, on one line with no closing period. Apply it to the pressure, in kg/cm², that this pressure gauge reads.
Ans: {"value": 0.5, "unit": "kg/cm²"}
